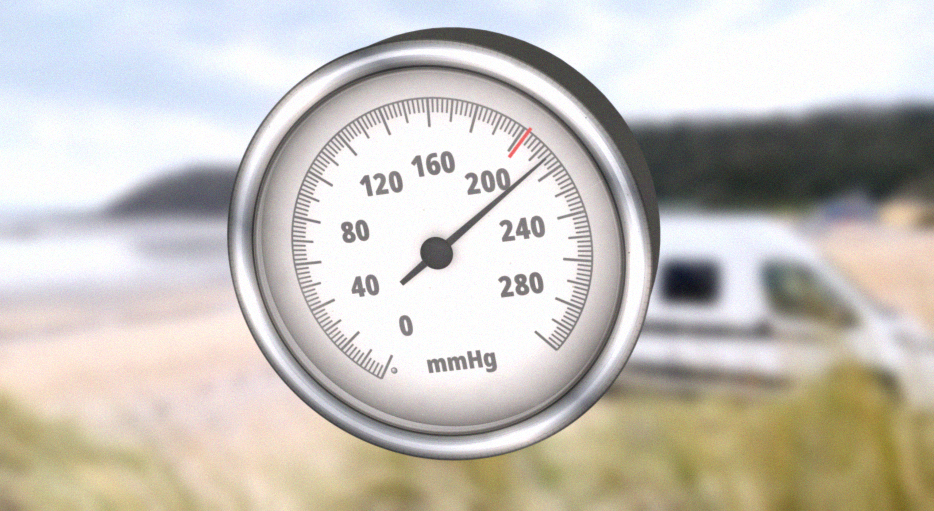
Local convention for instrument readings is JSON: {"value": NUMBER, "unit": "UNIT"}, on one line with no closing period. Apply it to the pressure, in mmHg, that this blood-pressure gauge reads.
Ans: {"value": 214, "unit": "mmHg"}
